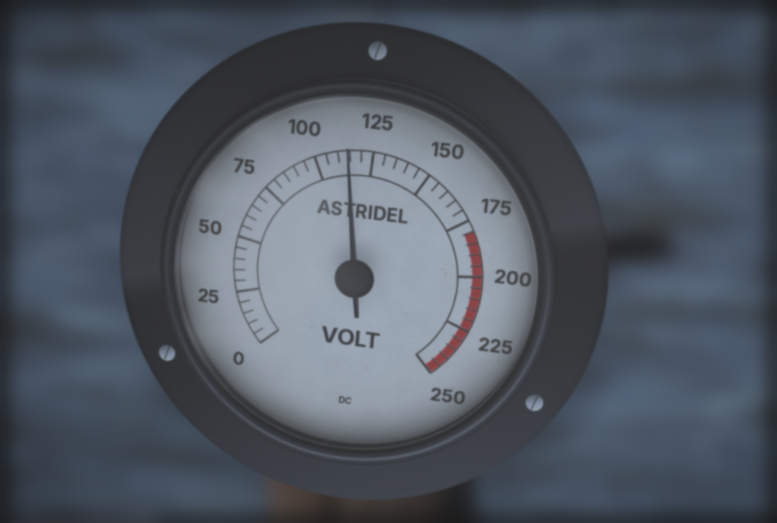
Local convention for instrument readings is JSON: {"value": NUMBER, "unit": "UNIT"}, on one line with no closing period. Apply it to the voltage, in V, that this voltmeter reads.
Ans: {"value": 115, "unit": "V"}
